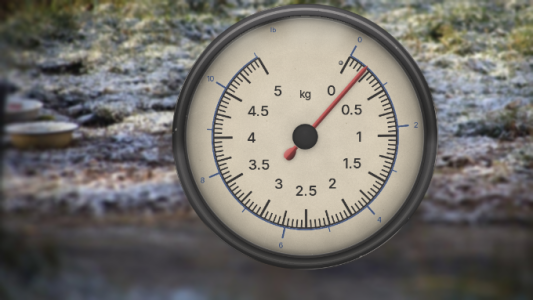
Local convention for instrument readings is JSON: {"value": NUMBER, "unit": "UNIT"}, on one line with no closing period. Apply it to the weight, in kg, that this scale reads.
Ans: {"value": 0.2, "unit": "kg"}
